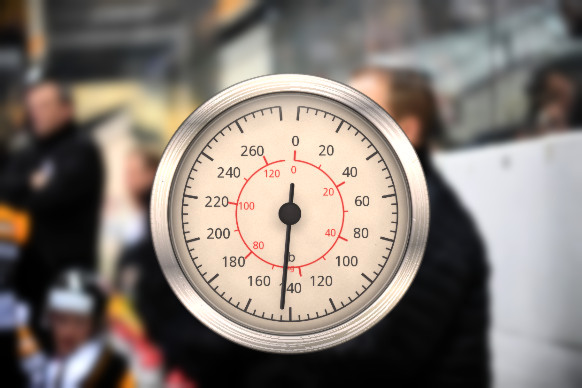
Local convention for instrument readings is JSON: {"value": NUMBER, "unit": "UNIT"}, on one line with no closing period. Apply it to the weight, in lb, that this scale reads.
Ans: {"value": 144, "unit": "lb"}
